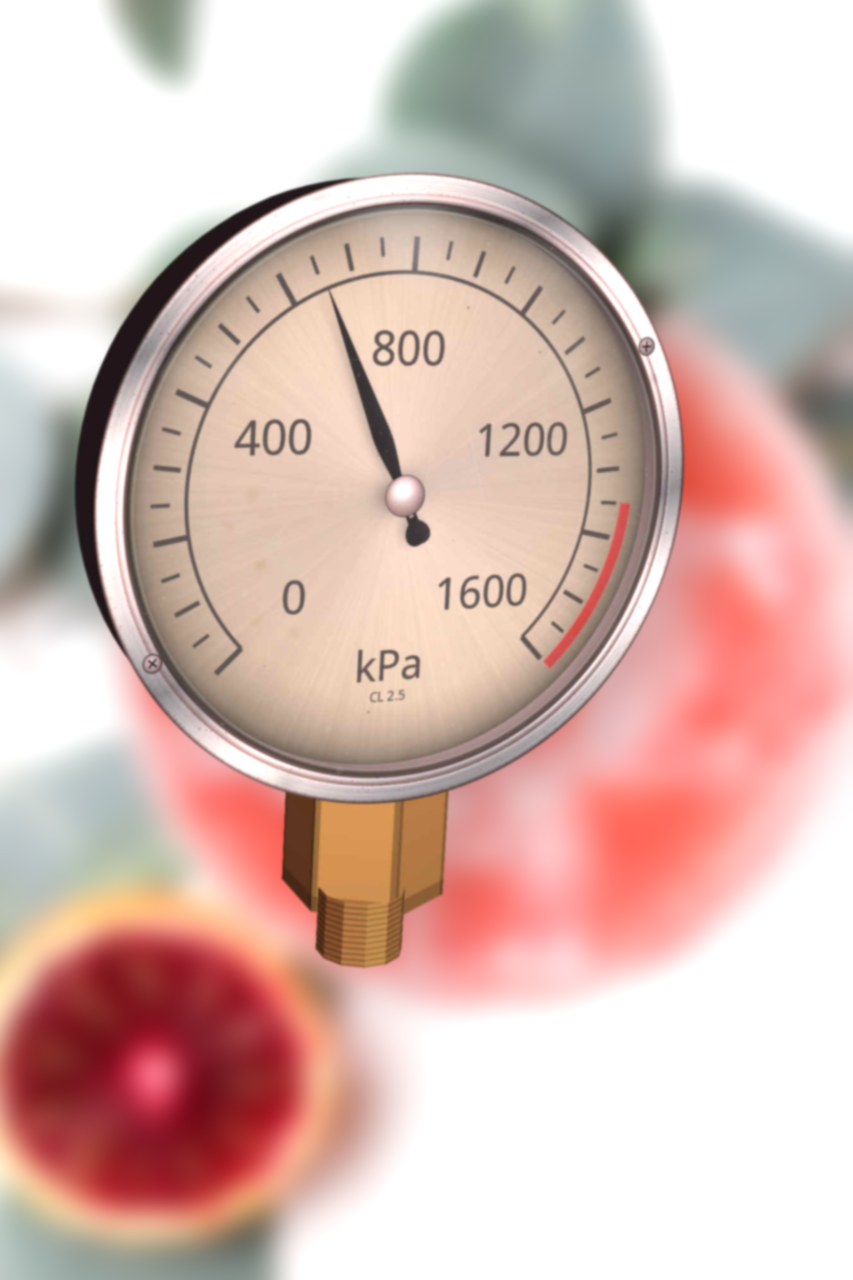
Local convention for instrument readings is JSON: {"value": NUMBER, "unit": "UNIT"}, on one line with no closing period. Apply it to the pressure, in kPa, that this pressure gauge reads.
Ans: {"value": 650, "unit": "kPa"}
